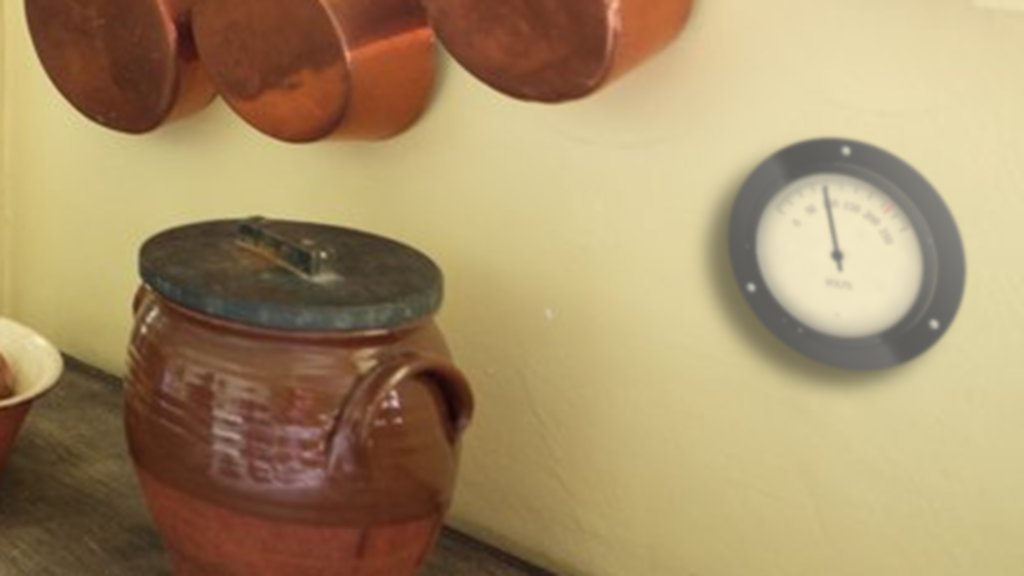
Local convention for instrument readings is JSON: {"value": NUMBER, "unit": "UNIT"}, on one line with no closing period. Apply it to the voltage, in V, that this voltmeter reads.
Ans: {"value": 100, "unit": "V"}
